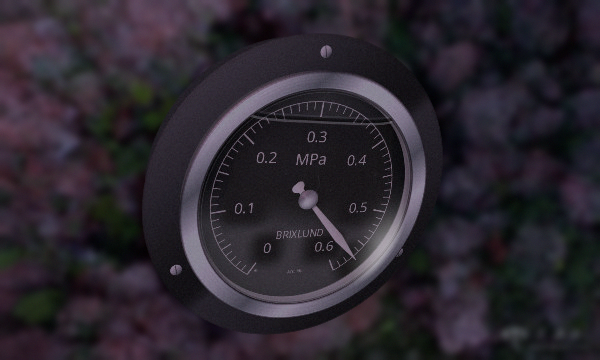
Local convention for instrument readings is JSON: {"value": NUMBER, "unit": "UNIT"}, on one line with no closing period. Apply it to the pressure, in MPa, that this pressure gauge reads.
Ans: {"value": 0.57, "unit": "MPa"}
